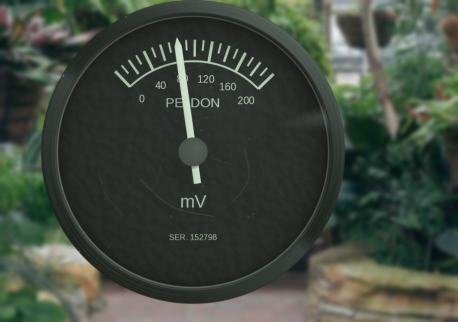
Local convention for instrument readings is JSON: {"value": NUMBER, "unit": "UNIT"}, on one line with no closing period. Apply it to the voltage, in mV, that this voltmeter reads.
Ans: {"value": 80, "unit": "mV"}
